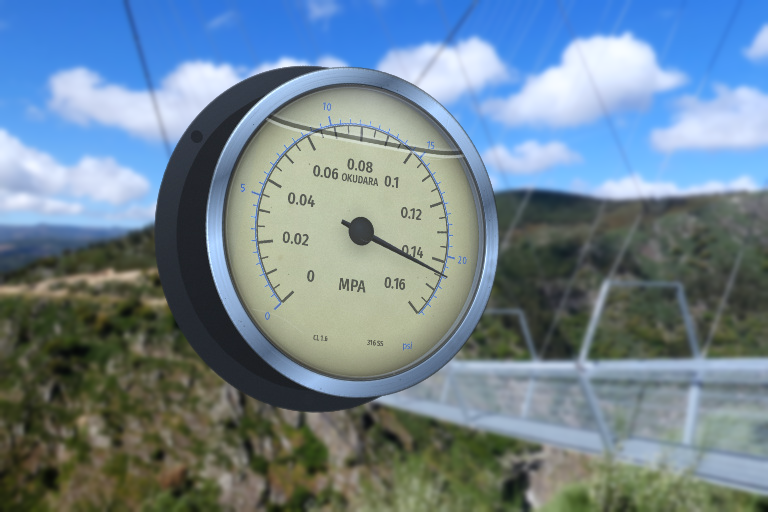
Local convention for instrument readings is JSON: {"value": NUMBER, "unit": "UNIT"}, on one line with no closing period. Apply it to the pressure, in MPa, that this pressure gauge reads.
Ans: {"value": 0.145, "unit": "MPa"}
